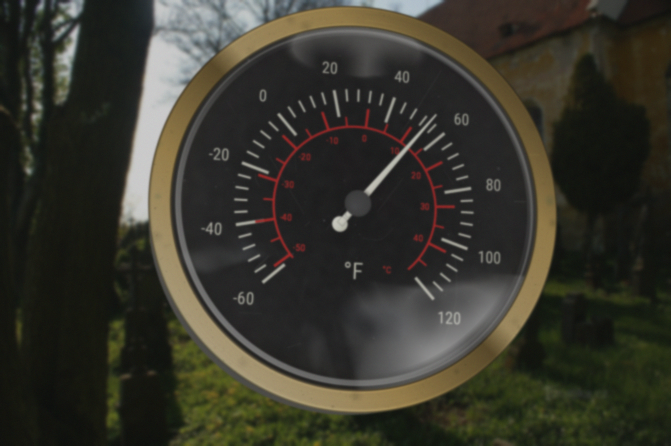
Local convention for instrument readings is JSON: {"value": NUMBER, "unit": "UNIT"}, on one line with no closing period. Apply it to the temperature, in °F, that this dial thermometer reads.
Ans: {"value": 54, "unit": "°F"}
